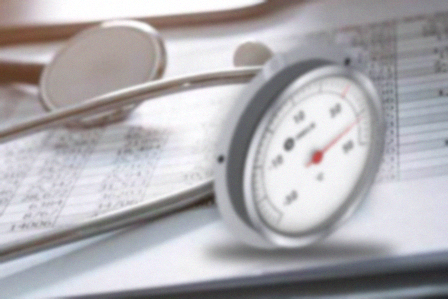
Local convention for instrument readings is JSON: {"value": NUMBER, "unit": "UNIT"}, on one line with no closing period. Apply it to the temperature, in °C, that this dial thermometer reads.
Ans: {"value": 40, "unit": "°C"}
